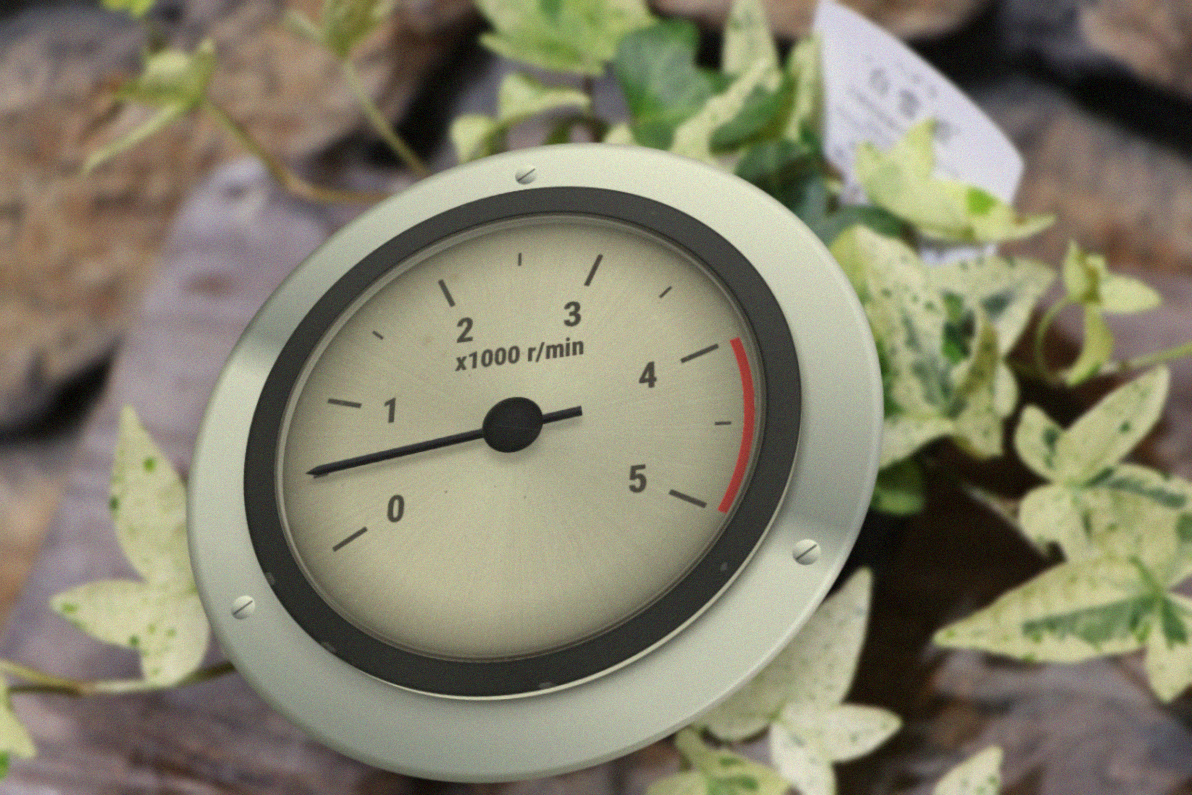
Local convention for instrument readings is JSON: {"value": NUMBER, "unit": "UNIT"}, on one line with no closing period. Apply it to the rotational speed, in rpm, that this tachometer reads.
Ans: {"value": 500, "unit": "rpm"}
